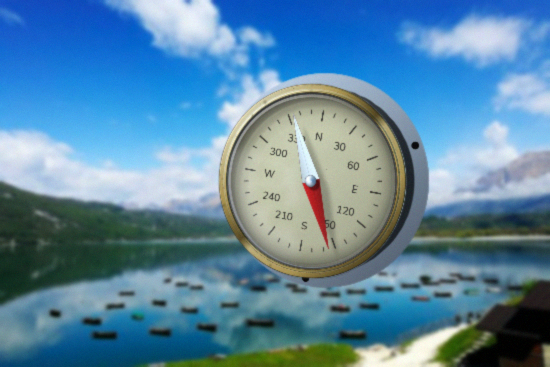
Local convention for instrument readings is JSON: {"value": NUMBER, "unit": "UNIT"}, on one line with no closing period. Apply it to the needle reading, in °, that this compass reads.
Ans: {"value": 155, "unit": "°"}
